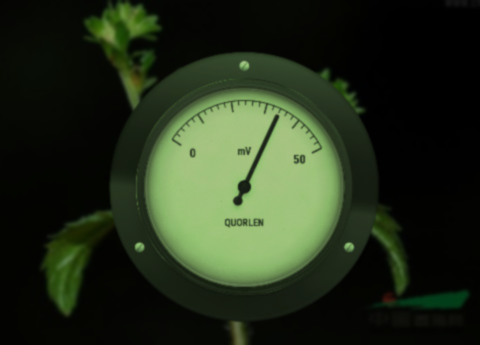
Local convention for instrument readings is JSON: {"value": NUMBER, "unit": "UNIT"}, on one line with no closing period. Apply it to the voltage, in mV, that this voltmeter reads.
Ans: {"value": 34, "unit": "mV"}
